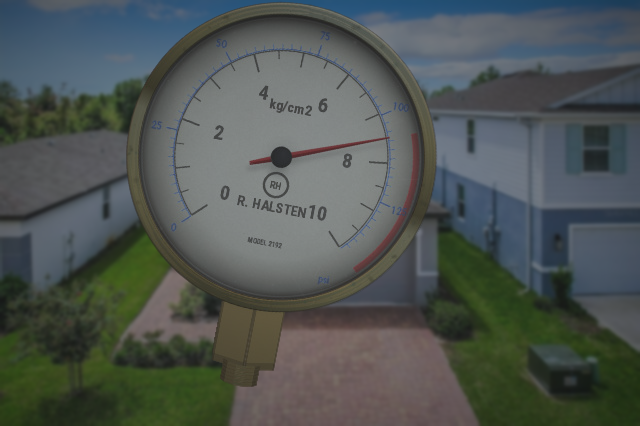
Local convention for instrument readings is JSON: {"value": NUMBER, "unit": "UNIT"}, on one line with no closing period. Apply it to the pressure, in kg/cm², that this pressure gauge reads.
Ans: {"value": 7.5, "unit": "kg/cm²"}
